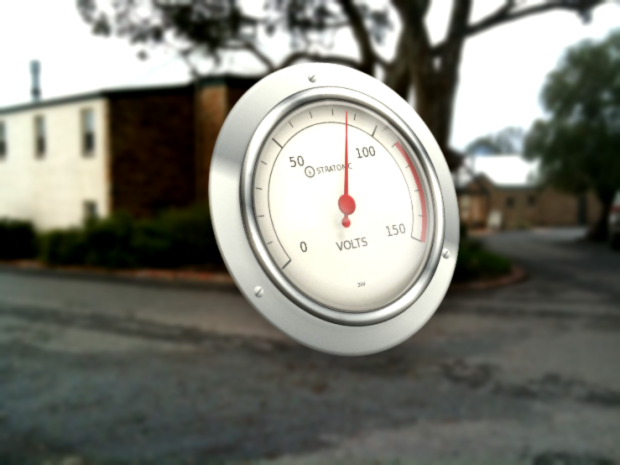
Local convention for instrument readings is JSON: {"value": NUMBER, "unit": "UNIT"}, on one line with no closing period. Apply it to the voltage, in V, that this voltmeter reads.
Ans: {"value": 85, "unit": "V"}
